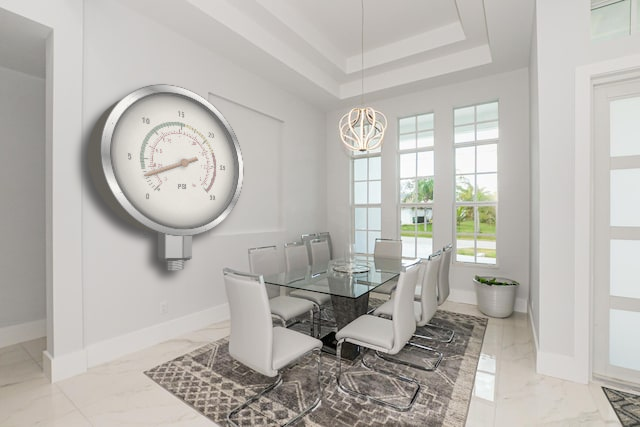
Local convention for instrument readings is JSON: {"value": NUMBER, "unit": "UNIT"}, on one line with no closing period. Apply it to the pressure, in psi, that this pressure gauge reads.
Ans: {"value": 2.5, "unit": "psi"}
